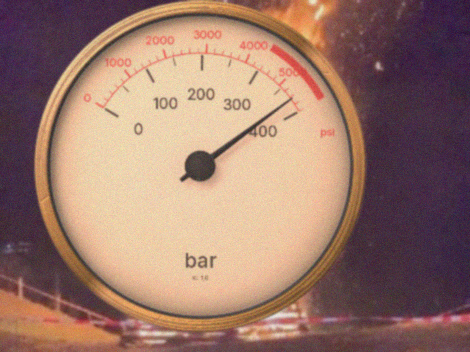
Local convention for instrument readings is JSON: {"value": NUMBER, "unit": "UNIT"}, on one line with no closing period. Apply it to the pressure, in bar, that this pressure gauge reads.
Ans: {"value": 375, "unit": "bar"}
